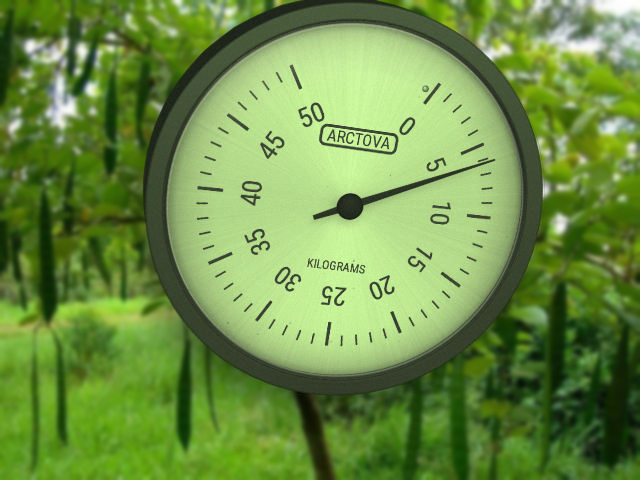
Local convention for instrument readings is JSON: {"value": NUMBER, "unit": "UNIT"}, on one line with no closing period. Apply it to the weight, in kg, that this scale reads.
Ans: {"value": 6, "unit": "kg"}
